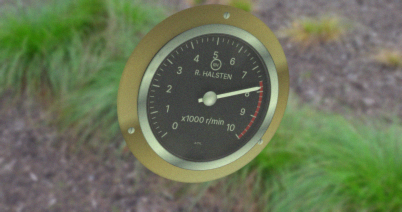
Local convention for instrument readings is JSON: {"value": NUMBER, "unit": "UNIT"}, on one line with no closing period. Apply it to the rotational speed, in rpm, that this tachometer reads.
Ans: {"value": 7800, "unit": "rpm"}
